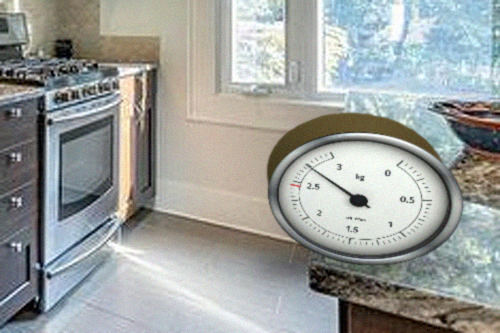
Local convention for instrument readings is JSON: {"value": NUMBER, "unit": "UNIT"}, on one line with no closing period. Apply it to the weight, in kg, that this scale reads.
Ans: {"value": 2.75, "unit": "kg"}
